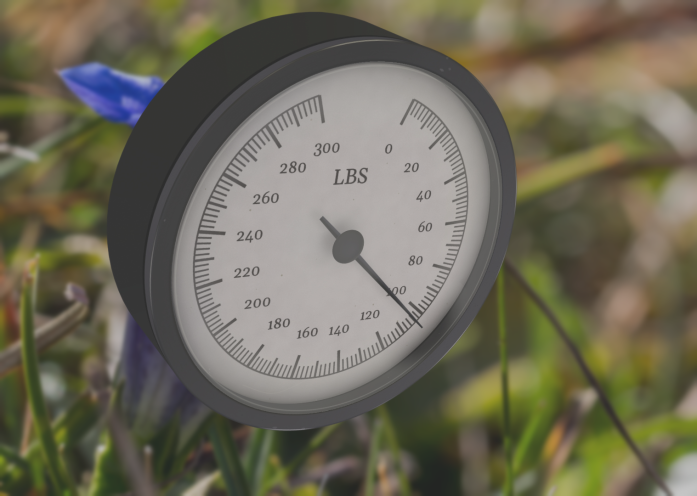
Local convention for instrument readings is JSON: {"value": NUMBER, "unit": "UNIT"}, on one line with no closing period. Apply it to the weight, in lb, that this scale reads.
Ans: {"value": 104, "unit": "lb"}
